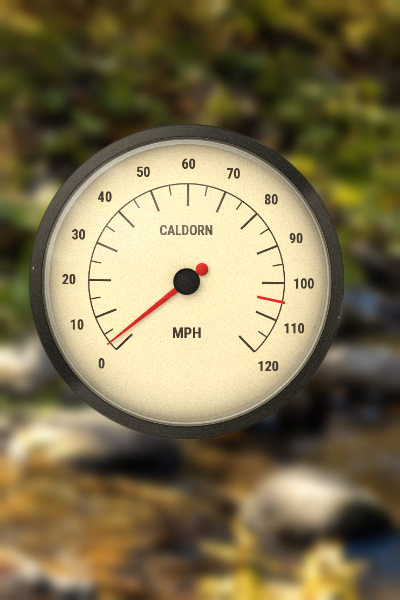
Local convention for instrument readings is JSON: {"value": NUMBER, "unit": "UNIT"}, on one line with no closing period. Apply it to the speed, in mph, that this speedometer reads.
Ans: {"value": 2.5, "unit": "mph"}
